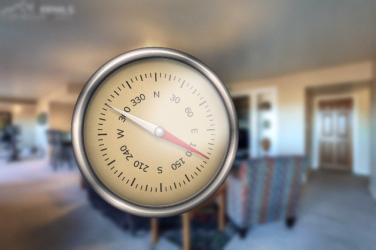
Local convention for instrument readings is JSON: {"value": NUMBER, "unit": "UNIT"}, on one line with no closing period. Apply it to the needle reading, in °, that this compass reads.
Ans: {"value": 120, "unit": "°"}
